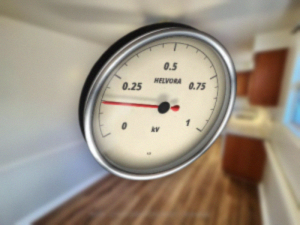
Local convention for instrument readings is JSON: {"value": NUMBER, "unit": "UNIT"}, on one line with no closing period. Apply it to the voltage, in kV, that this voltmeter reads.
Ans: {"value": 0.15, "unit": "kV"}
